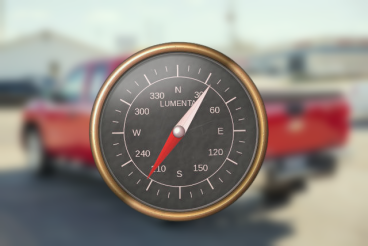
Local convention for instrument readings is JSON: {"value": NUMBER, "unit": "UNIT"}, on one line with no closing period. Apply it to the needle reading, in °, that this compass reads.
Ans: {"value": 215, "unit": "°"}
